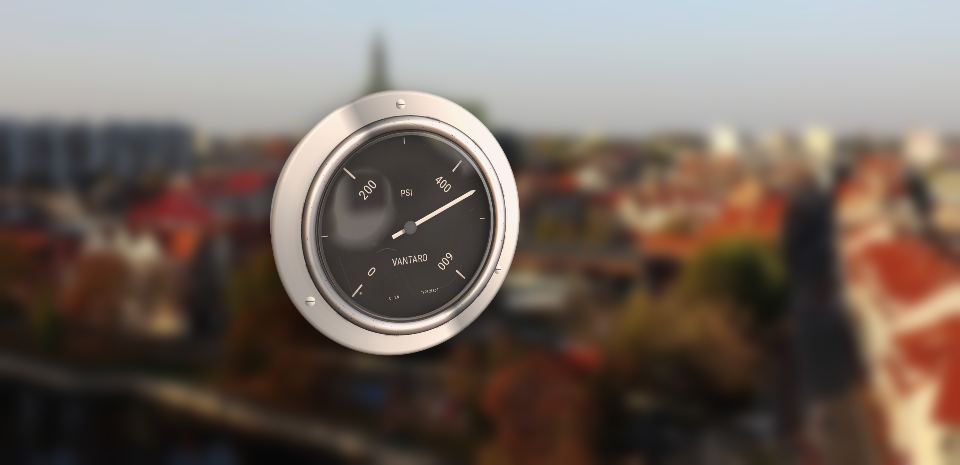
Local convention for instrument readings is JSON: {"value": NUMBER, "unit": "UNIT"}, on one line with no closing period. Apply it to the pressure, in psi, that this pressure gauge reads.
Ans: {"value": 450, "unit": "psi"}
